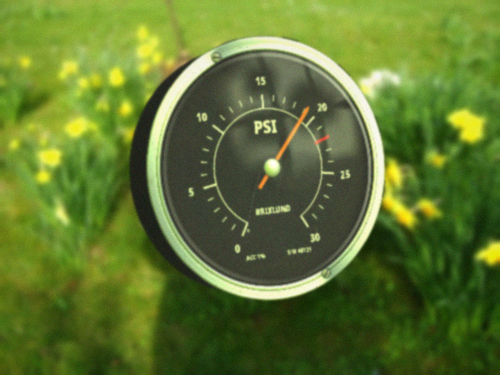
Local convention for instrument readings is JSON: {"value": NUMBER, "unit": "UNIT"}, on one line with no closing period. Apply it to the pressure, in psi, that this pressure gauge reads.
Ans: {"value": 19, "unit": "psi"}
